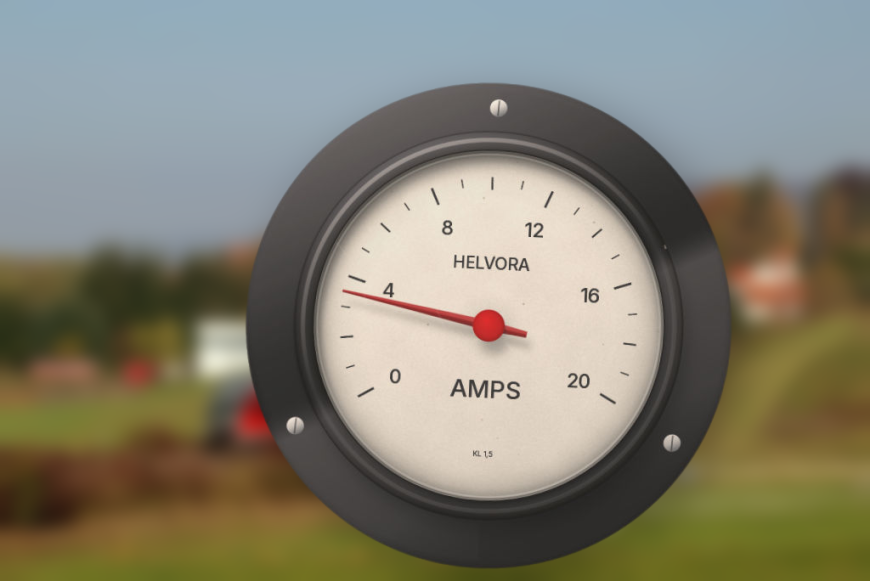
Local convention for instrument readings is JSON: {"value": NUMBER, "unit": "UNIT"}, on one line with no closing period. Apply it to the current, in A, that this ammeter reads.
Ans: {"value": 3.5, "unit": "A"}
